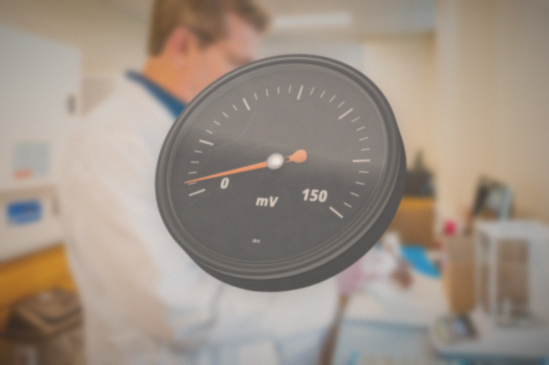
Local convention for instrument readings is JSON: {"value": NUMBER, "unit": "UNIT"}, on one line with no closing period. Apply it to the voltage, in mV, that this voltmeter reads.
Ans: {"value": 5, "unit": "mV"}
